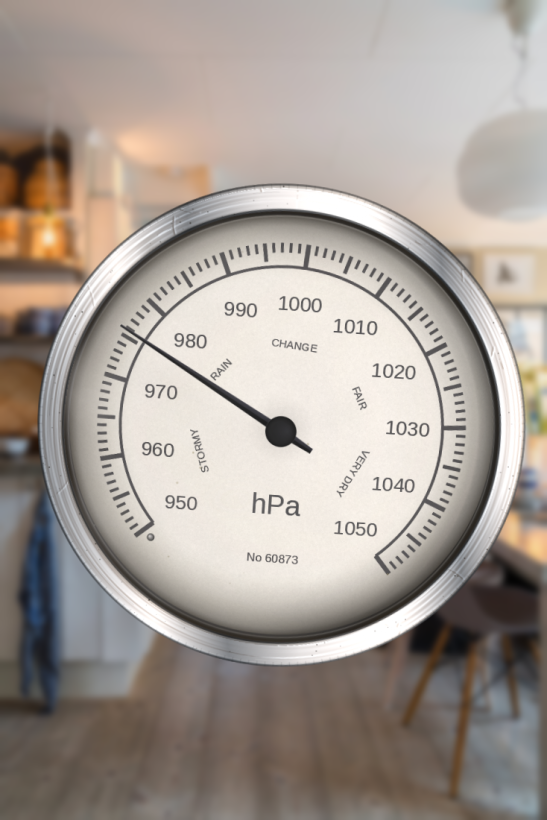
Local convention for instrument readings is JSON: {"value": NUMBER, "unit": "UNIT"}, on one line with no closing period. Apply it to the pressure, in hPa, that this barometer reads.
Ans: {"value": 976, "unit": "hPa"}
